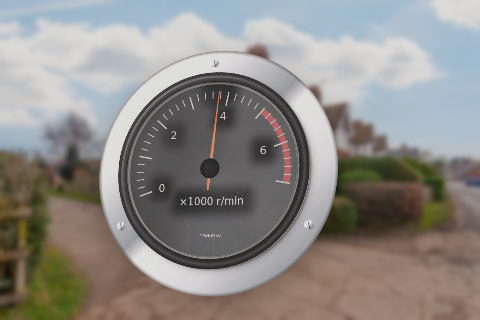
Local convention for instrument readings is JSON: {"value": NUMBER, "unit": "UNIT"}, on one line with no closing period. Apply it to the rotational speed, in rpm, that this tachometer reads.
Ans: {"value": 3800, "unit": "rpm"}
